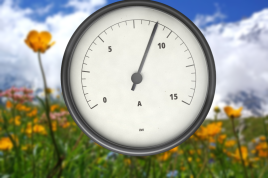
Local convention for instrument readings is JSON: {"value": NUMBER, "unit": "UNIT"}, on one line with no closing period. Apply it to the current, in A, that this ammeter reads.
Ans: {"value": 9, "unit": "A"}
